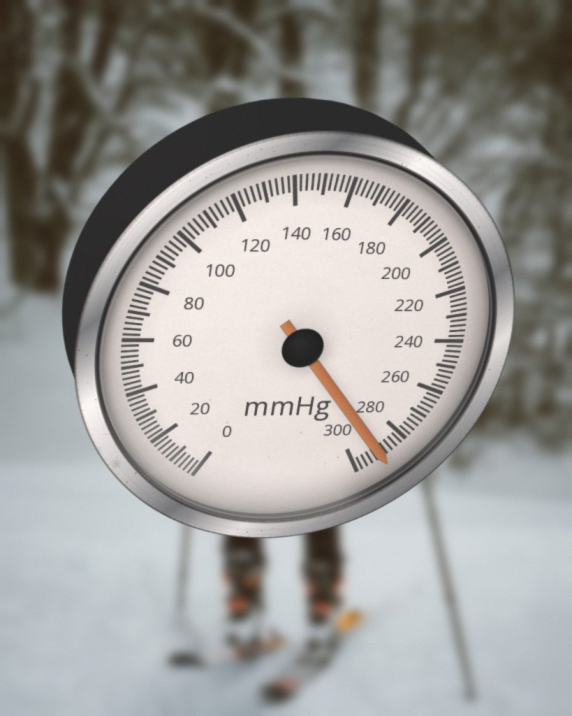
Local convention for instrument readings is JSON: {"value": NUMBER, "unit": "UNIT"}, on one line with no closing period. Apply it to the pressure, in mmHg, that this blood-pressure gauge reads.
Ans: {"value": 290, "unit": "mmHg"}
